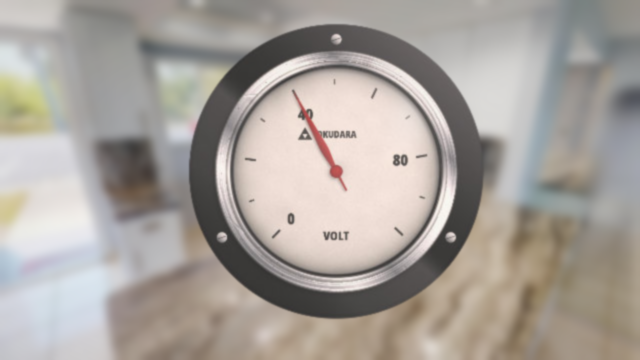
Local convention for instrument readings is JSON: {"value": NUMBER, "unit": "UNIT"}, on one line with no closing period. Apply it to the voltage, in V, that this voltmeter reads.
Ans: {"value": 40, "unit": "V"}
